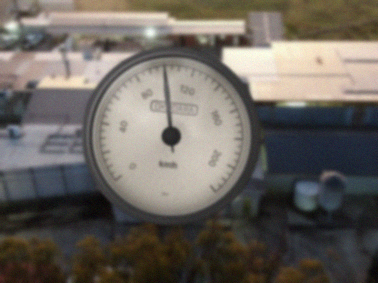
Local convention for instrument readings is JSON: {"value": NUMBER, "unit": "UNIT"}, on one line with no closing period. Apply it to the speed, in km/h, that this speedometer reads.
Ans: {"value": 100, "unit": "km/h"}
